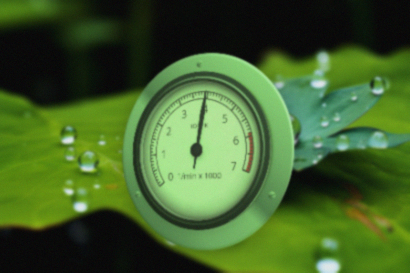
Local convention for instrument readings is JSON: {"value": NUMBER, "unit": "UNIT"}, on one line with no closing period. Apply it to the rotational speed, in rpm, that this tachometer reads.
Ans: {"value": 4000, "unit": "rpm"}
